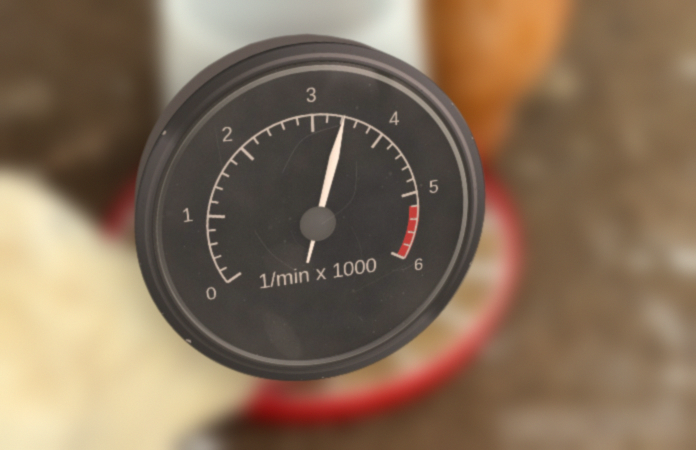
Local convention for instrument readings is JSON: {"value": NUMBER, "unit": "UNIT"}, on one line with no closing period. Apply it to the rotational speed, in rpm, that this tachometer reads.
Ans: {"value": 3400, "unit": "rpm"}
